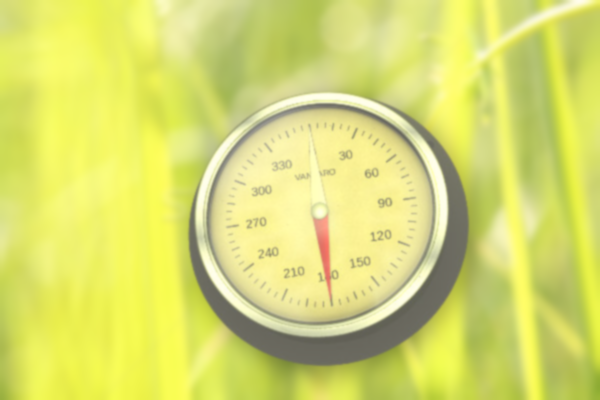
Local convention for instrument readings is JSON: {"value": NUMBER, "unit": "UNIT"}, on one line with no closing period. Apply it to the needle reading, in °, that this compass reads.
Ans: {"value": 180, "unit": "°"}
